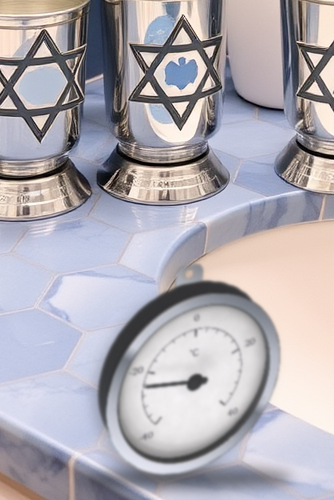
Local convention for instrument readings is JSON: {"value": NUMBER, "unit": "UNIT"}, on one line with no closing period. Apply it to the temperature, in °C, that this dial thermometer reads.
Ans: {"value": -24, "unit": "°C"}
